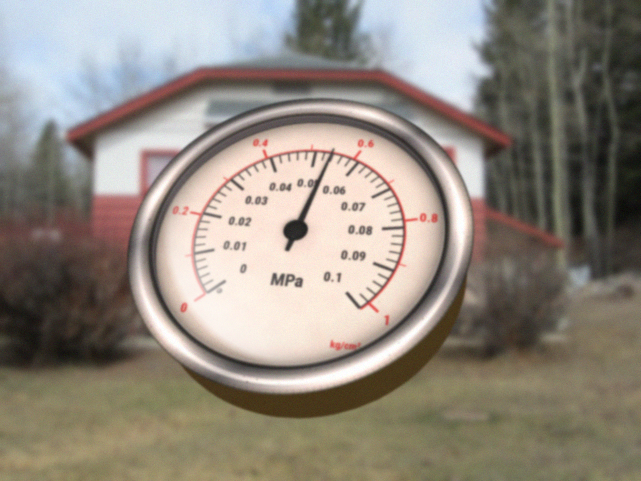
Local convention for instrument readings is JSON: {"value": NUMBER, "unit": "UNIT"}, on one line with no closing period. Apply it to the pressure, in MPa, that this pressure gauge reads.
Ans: {"value": 0.054, "unit": "MPa"}
